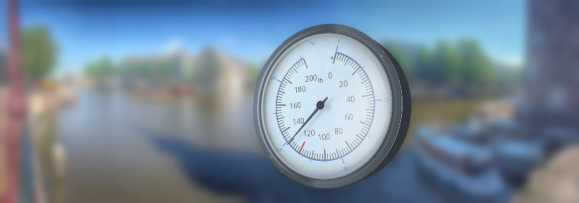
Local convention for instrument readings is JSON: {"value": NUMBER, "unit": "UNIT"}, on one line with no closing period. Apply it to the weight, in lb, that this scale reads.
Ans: {"value": 130, "unit": "lb"}
